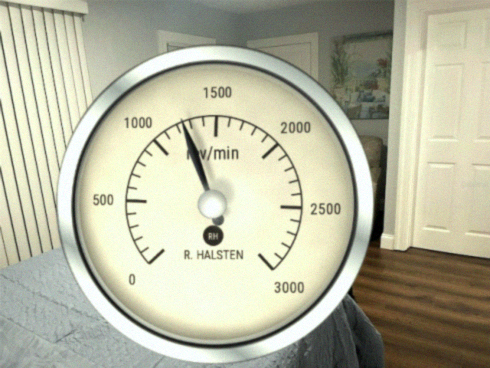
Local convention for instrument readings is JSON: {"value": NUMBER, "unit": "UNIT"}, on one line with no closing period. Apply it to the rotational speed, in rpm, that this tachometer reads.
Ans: {"value": 1250, "unit": "rpm"}
